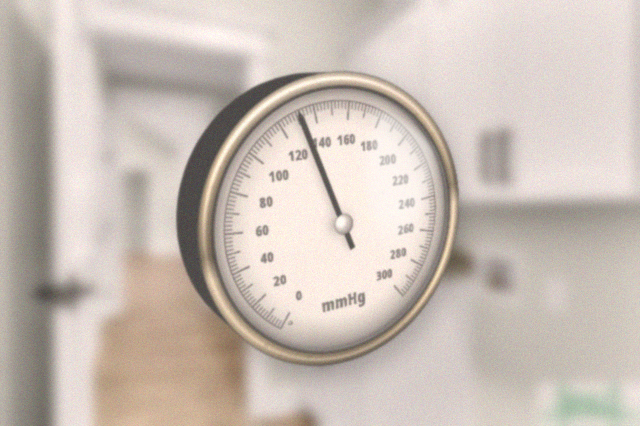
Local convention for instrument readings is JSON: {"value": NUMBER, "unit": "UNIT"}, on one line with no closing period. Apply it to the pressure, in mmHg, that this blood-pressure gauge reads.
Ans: {"value": 130, "unit": "mmHg"}
